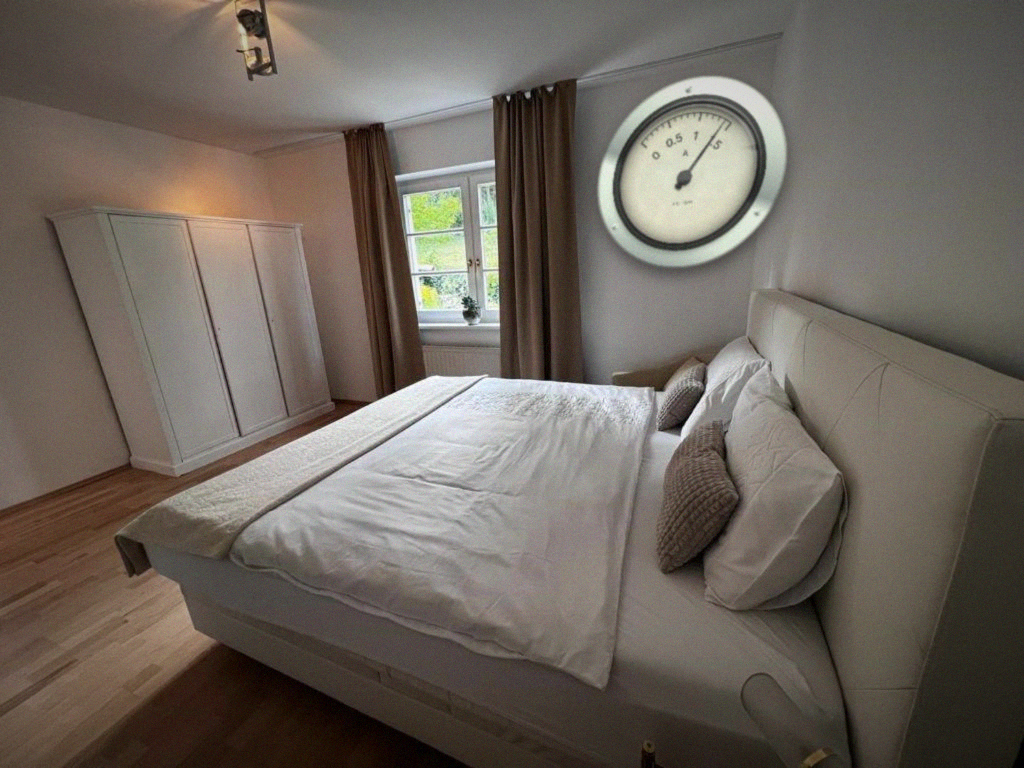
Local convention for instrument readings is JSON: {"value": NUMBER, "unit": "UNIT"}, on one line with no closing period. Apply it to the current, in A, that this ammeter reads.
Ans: {"value": 1.4, "unit": "A"}
